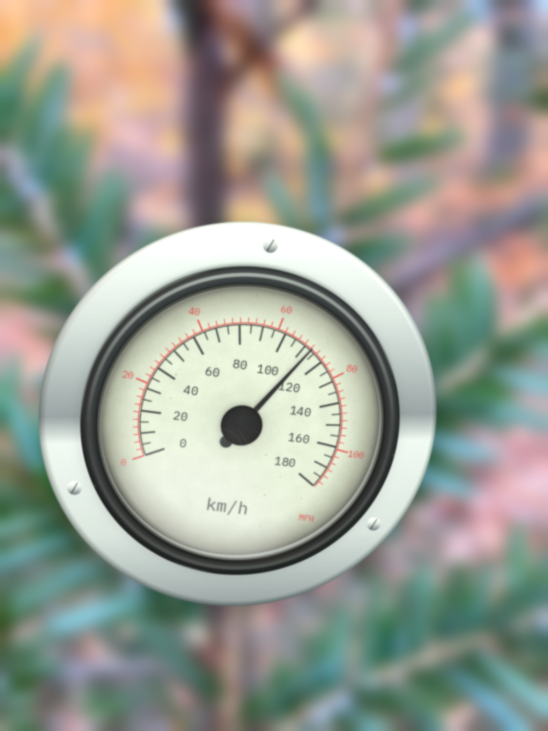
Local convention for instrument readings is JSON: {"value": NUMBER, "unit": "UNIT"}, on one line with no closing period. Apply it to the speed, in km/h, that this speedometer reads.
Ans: {"value": 112.5, "unit": "km/h"}
